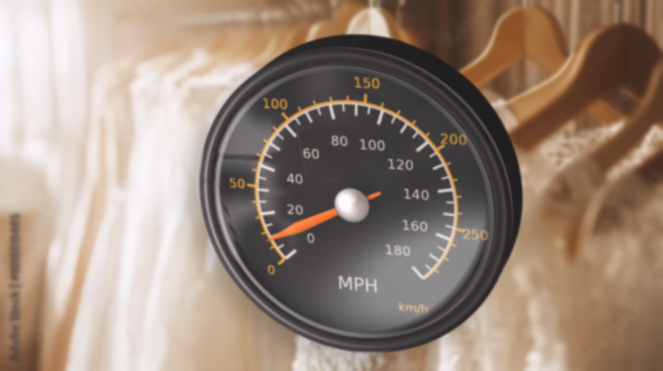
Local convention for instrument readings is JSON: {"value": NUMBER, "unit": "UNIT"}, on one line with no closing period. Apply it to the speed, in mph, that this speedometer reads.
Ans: {"value": 10, "unit": "mph"}
